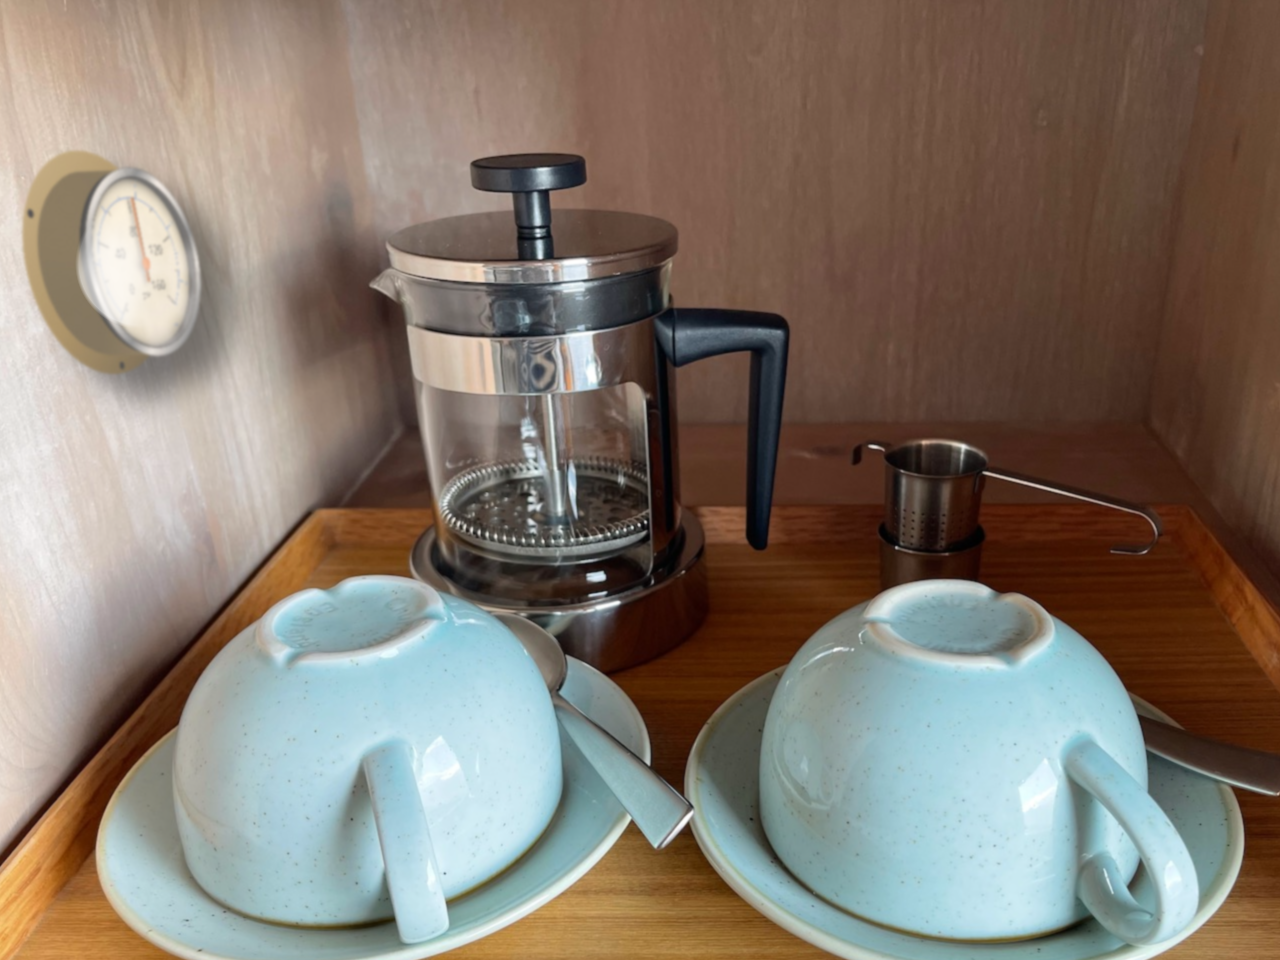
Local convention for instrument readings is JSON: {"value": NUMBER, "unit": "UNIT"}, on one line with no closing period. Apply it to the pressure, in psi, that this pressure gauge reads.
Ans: {"value": 80, "unit": "psi"}
